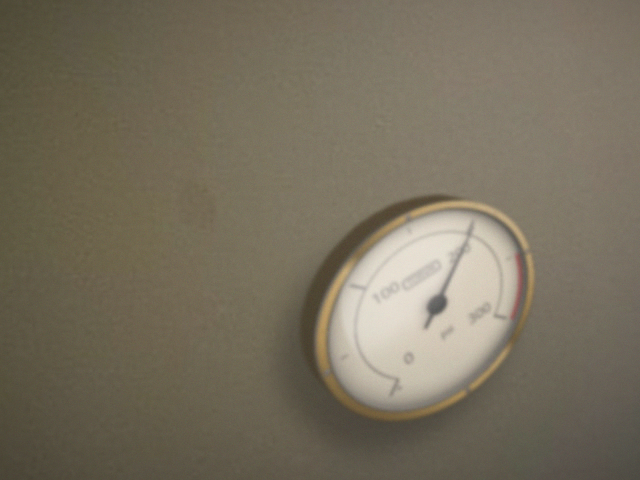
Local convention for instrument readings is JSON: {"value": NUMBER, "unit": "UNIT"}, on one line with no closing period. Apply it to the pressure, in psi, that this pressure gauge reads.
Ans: {"value": 200, "unit": "psi"}
